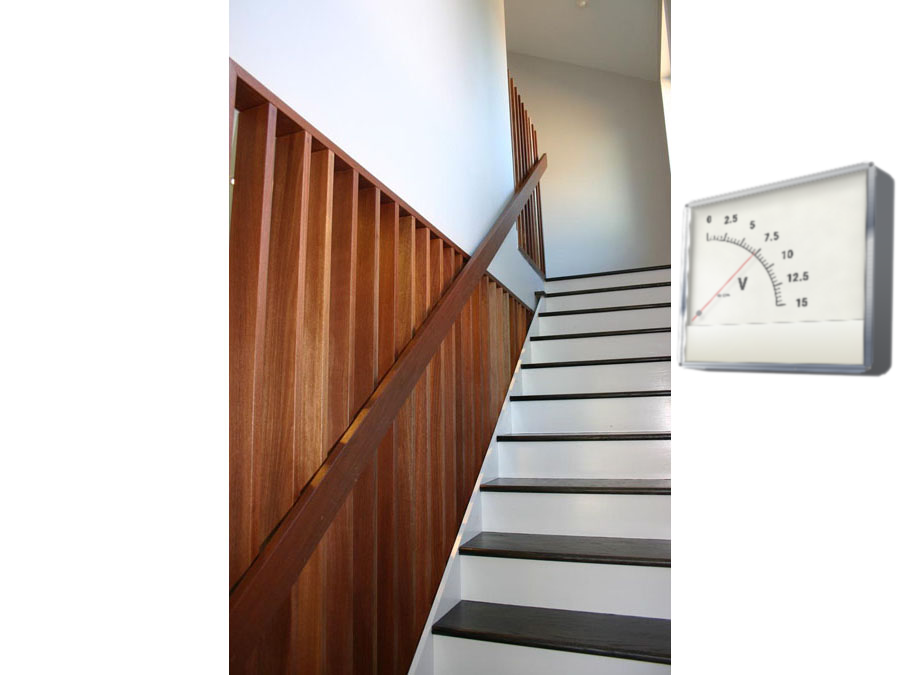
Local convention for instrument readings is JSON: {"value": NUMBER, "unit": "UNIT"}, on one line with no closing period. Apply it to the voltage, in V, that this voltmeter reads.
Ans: {"value": 7.5, "unit": "V"}
